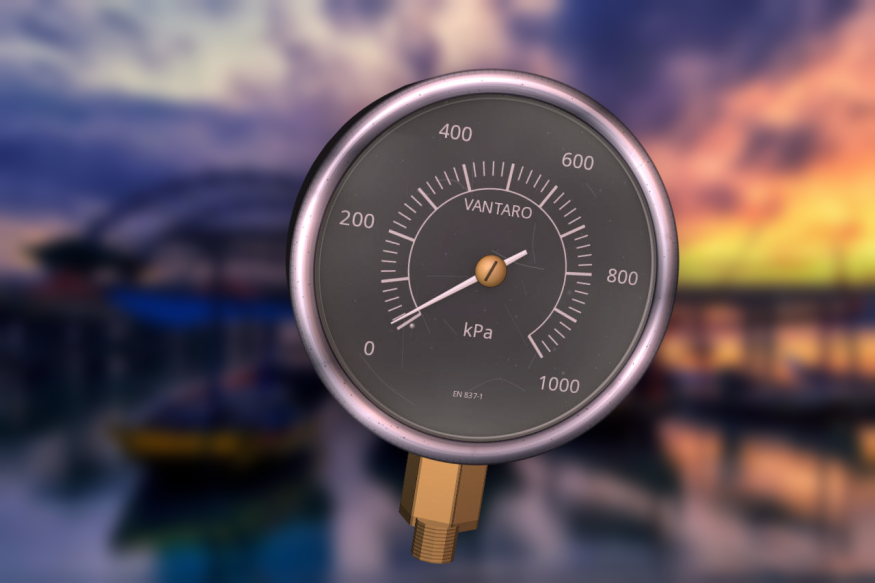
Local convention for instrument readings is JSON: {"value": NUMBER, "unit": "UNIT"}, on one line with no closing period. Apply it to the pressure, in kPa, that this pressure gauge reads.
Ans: {"value": 20, "unit": "kPa"}
